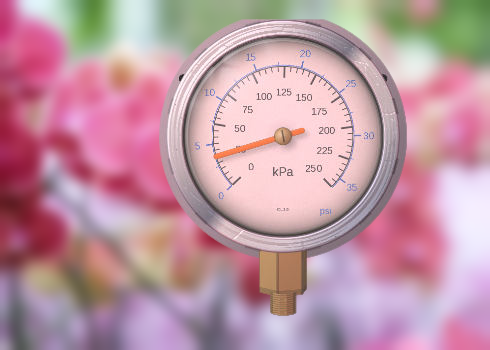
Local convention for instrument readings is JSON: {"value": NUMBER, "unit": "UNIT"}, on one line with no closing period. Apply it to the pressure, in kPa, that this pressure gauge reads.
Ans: {"value": 25, "unit": "kPa"}
